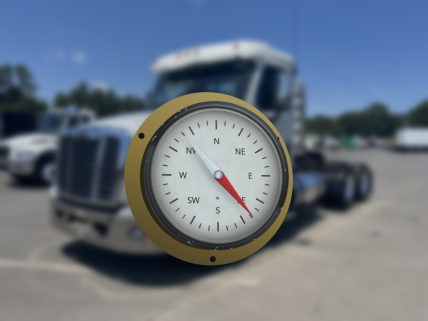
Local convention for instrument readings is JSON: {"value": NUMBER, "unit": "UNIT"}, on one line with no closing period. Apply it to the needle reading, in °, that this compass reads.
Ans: {"value": 140, "unit": "°"}
